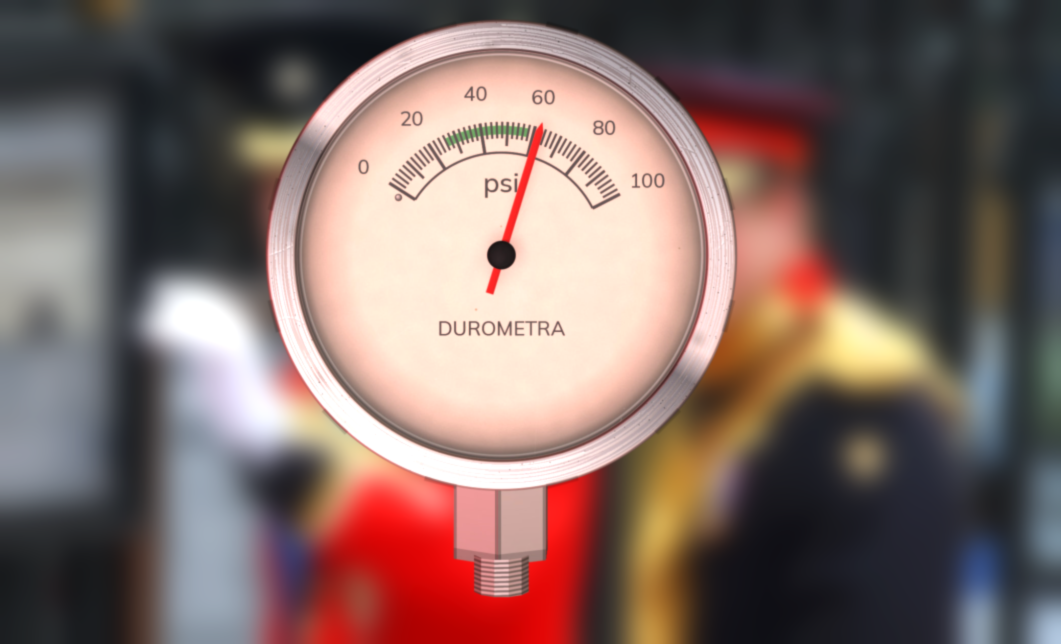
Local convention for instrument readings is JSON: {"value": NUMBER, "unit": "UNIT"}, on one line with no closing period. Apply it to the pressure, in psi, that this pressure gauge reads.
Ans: {"value": 62, "unit": "psi"}
